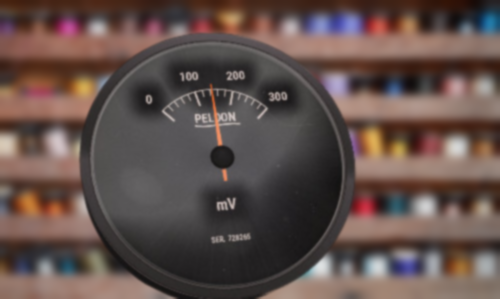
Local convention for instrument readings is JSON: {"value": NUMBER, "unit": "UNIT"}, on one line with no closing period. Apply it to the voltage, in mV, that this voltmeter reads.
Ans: {"value": 140, "unit": "mV"}
